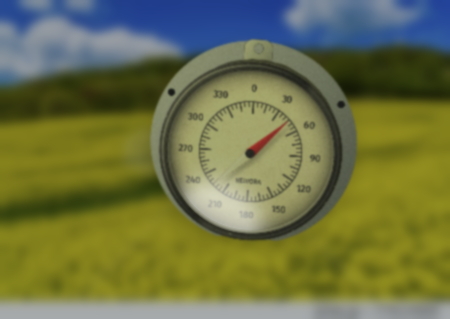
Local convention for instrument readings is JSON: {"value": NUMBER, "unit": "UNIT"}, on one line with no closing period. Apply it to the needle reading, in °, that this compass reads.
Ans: {"value": 45, "unit": "°"}
